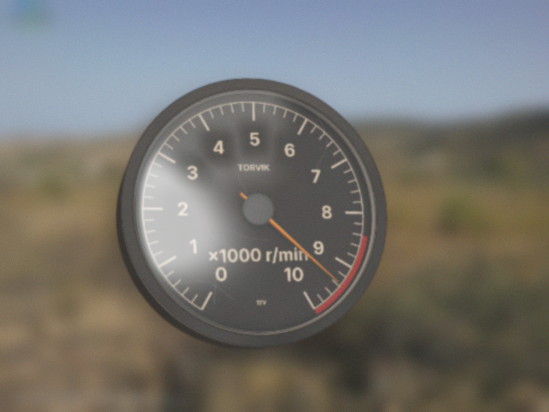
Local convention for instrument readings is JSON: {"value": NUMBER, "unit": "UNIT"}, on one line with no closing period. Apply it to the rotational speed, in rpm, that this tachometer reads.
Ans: {"value": 9400, "unit": "rpm"}
